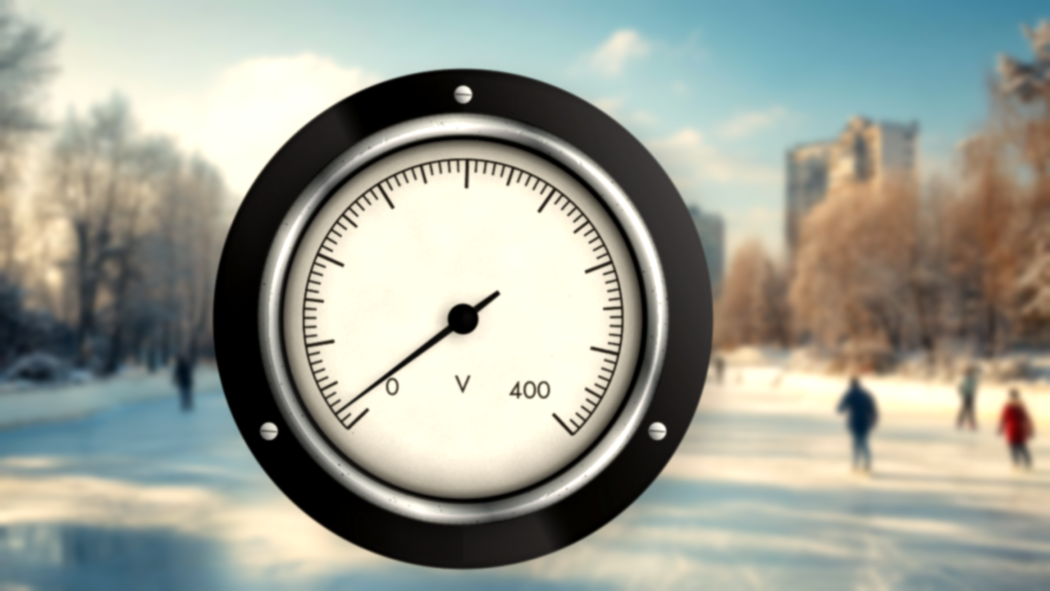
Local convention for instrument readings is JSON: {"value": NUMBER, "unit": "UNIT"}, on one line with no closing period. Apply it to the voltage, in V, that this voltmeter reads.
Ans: {"value": 10, "unit": "V"}
